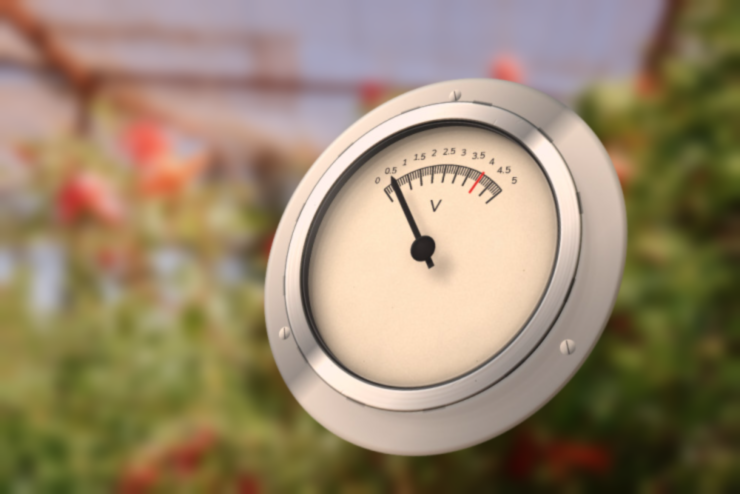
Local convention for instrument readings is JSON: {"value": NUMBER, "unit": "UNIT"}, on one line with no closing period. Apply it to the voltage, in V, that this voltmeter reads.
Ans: {"value": 0.5, "unit": "V"}
